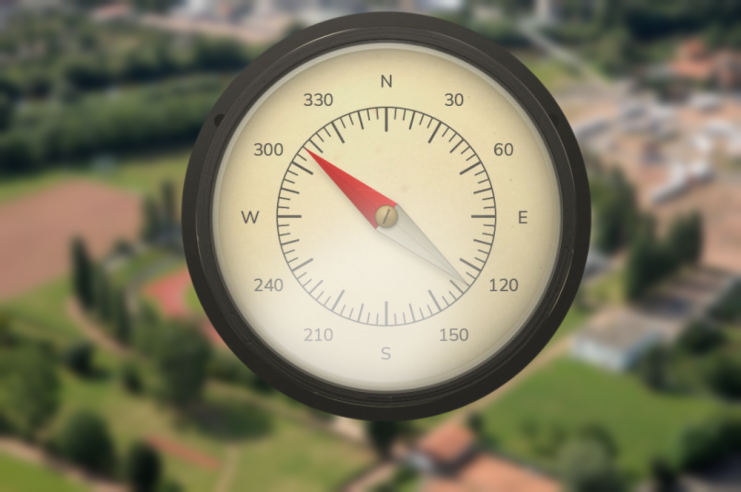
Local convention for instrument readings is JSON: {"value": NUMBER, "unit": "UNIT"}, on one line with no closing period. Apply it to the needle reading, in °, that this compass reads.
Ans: {"value": 310, "unit": "°"}
